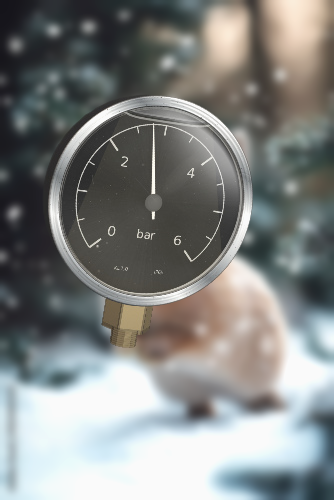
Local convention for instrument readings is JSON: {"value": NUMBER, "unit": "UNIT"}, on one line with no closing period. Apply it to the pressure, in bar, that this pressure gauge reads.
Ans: {"value": 2.75, "unit": "bar"}
